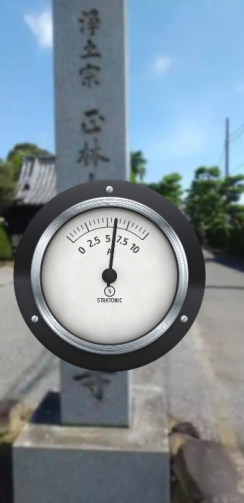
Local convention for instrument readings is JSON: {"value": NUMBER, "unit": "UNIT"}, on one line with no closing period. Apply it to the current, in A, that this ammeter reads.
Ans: {"value": 6, "unit": "A"}
